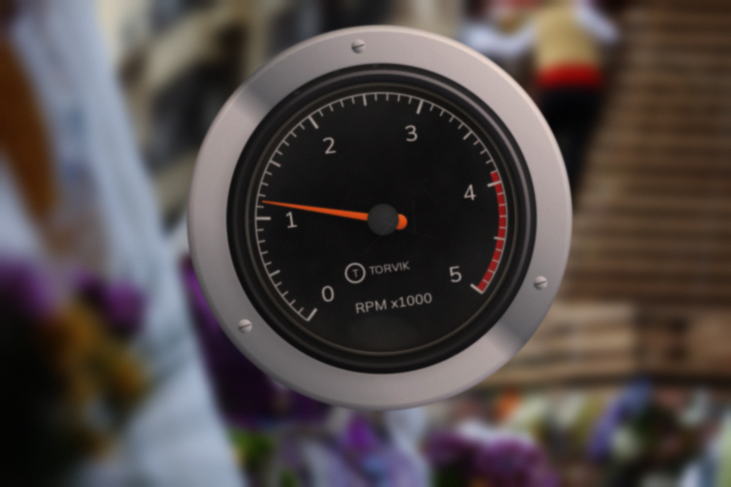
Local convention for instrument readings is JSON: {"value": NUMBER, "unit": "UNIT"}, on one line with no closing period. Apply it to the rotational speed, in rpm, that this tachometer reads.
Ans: {"value": 1150, "unit": "rpm"}
